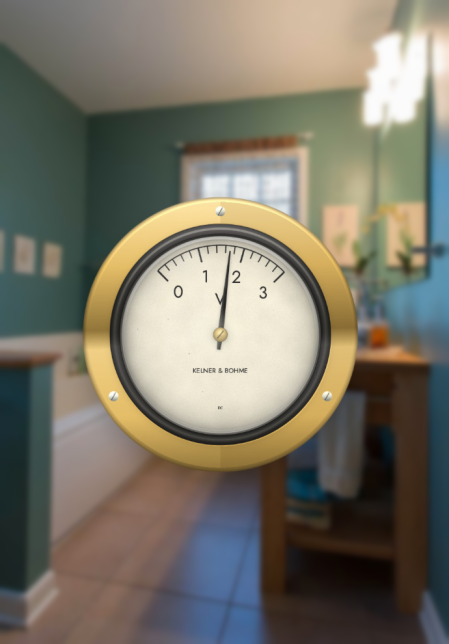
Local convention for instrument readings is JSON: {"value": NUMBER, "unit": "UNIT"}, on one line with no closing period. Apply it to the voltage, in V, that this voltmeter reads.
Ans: {"value": 1.7, "unit": "V"}
